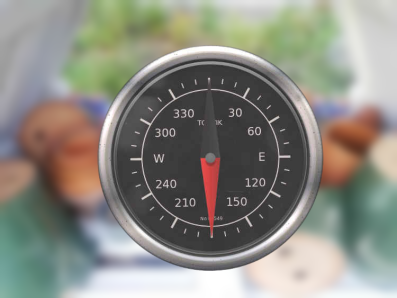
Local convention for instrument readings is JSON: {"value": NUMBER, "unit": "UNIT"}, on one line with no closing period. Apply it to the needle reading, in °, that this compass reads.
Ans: {"value": 180, "unit": "°"}
